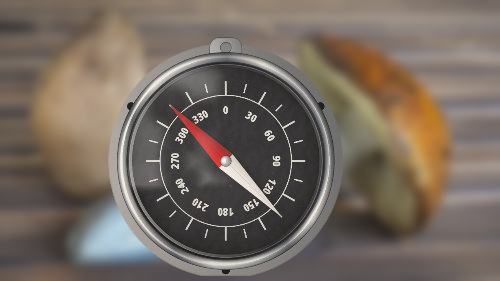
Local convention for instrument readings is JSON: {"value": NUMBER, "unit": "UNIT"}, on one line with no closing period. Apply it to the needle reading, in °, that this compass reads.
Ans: {"value": 315, "unit": "°"}
